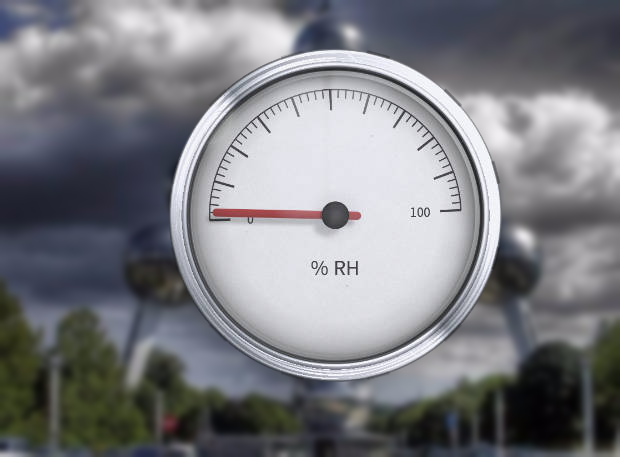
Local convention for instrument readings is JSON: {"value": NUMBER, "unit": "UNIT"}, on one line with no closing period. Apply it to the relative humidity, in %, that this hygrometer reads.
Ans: {"value": 2, "unit": "%"}
